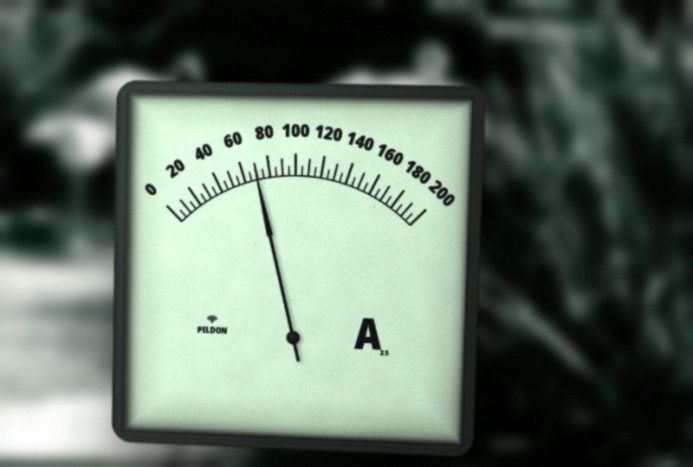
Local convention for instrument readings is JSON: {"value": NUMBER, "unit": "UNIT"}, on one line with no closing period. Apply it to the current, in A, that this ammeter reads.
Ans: {"value": 70, "unit": "A"}
